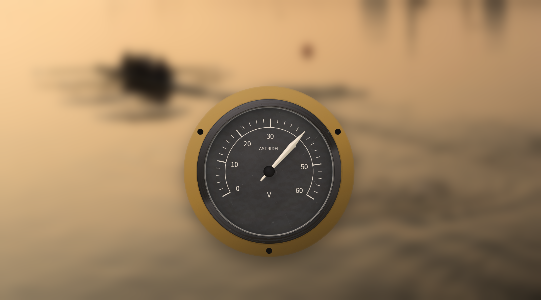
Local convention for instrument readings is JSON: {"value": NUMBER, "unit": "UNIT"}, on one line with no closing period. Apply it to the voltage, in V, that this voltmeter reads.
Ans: {"value": 40, "unit": "V"}
